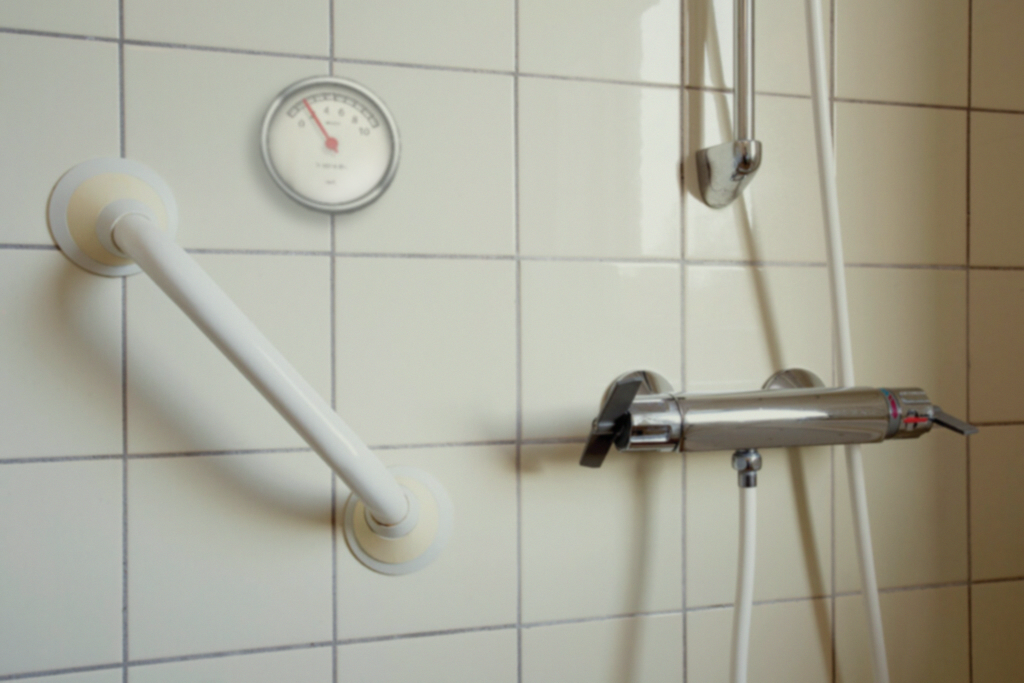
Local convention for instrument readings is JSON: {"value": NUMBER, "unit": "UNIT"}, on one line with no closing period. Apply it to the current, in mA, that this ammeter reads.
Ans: {"value": 2, "unit": "mA"}
